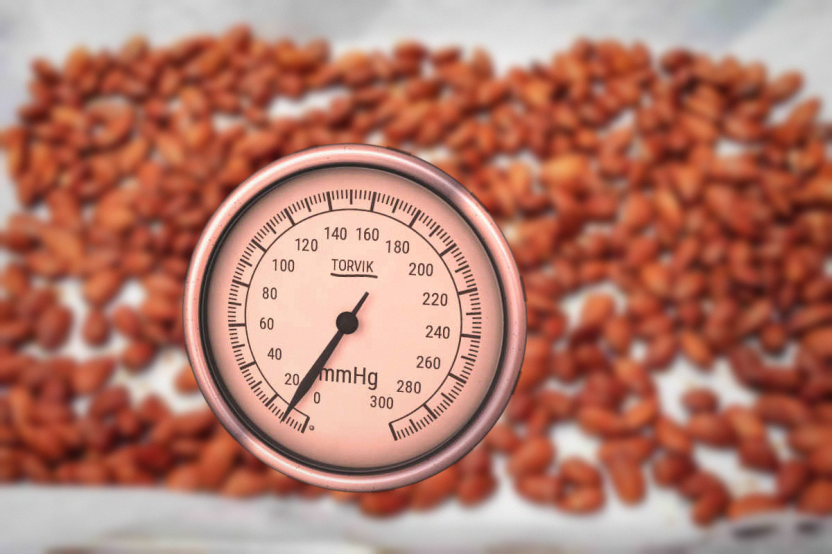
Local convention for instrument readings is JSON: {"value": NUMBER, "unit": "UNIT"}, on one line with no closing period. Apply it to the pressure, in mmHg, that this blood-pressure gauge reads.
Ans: {"value": 10, "unit": "mmHg"}
